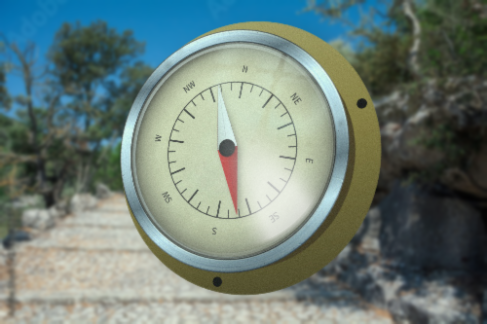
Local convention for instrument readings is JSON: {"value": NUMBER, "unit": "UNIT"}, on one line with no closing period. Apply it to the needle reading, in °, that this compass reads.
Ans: {"value": 160, "unit": "°"}
